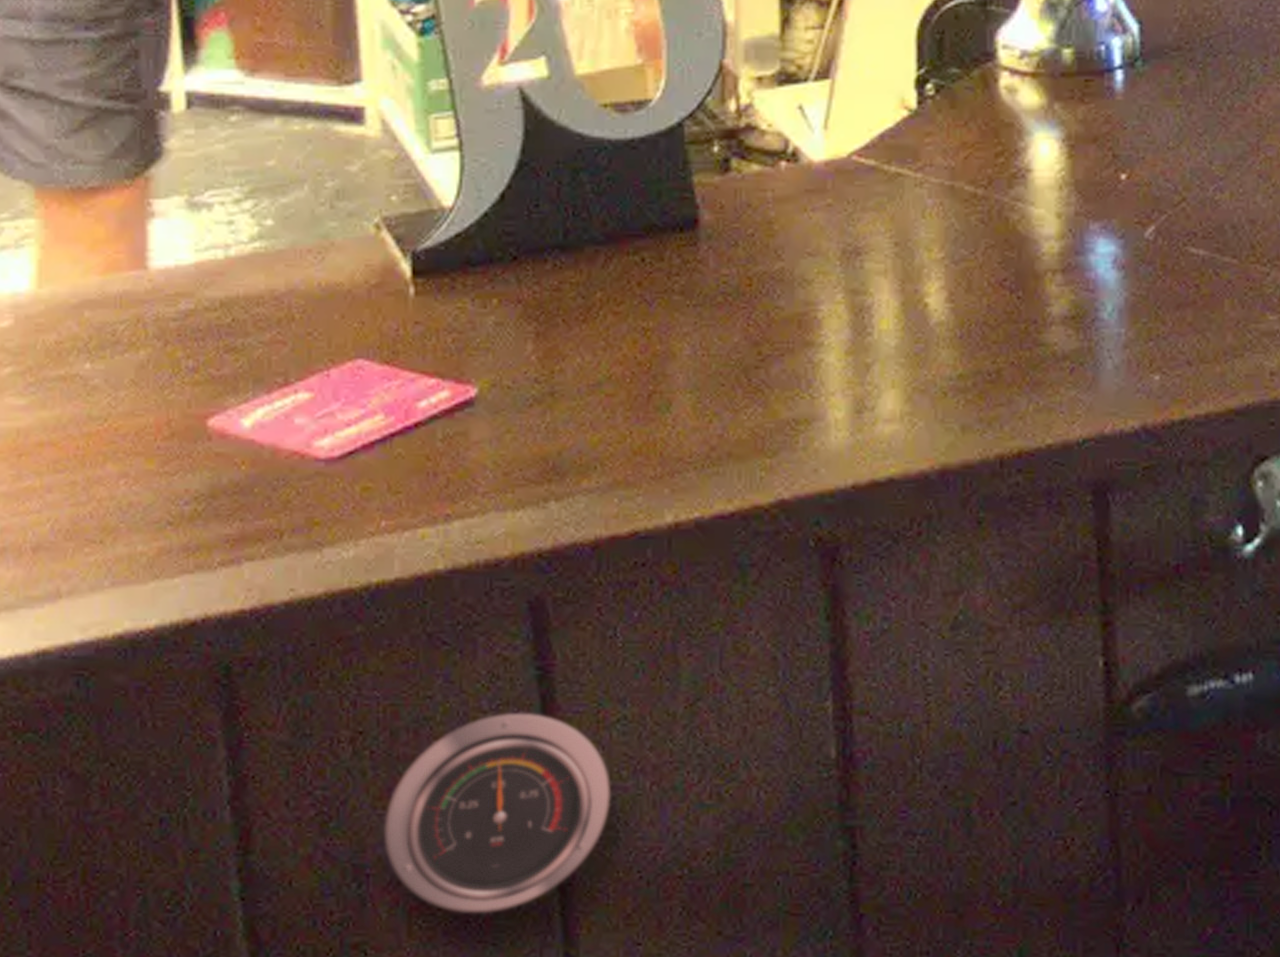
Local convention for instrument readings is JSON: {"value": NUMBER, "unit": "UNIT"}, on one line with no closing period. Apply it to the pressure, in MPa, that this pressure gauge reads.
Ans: {"value": 0.5, "unit": "MPa"}
